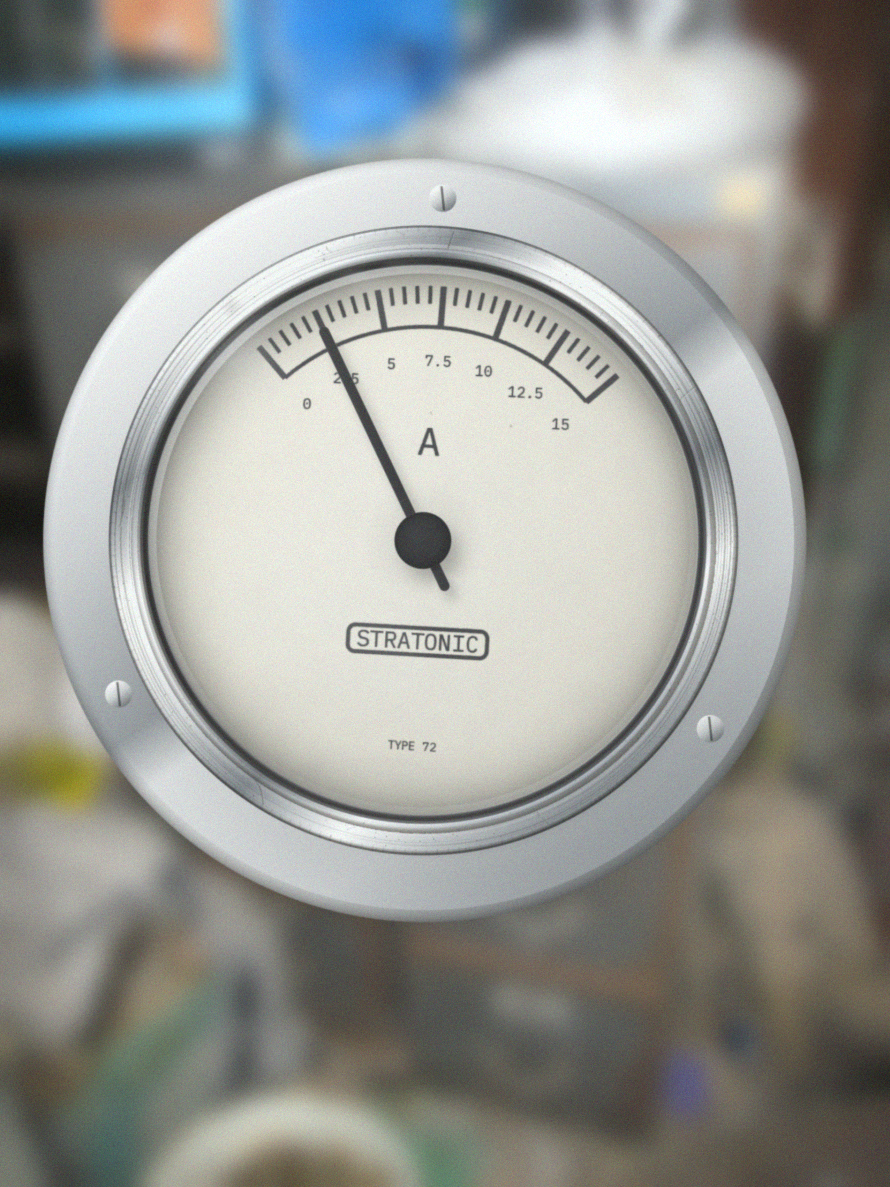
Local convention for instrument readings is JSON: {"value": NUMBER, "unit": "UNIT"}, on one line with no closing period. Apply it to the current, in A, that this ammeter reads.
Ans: {"value": 2.5, "unit": "A"}
